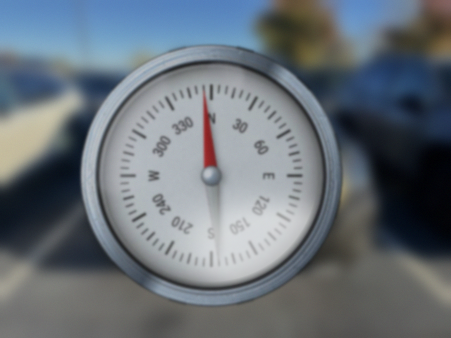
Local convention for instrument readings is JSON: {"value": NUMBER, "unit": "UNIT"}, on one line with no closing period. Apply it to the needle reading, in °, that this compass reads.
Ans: {"value": 355, "unit": "°"}
